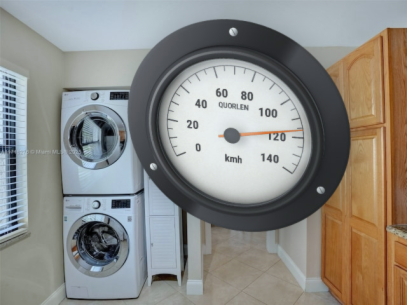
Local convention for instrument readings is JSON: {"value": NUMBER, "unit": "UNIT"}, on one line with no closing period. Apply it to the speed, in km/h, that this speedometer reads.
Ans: {"value": 115, "unit": "km/h"}
